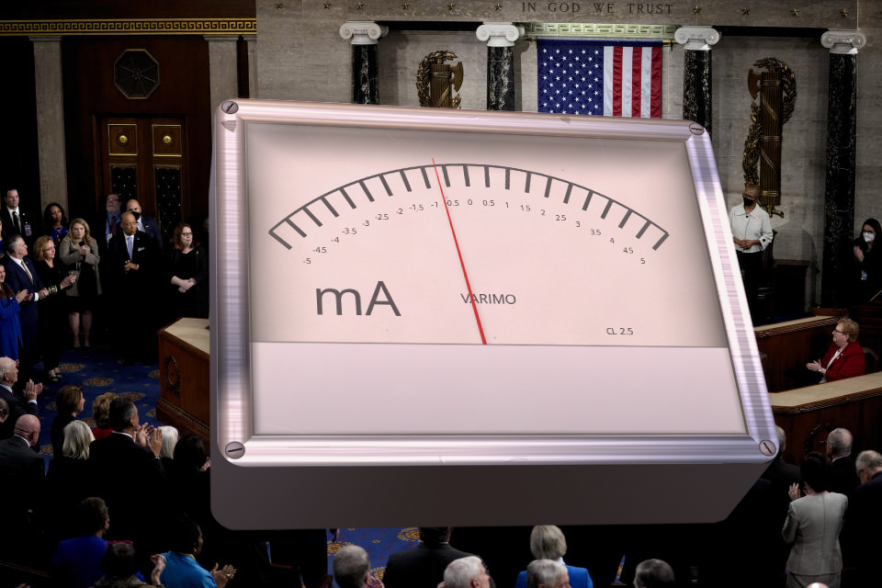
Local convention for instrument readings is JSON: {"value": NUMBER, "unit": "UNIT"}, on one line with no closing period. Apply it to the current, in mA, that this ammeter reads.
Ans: {"value": -0.75, "unit": "mA"}
